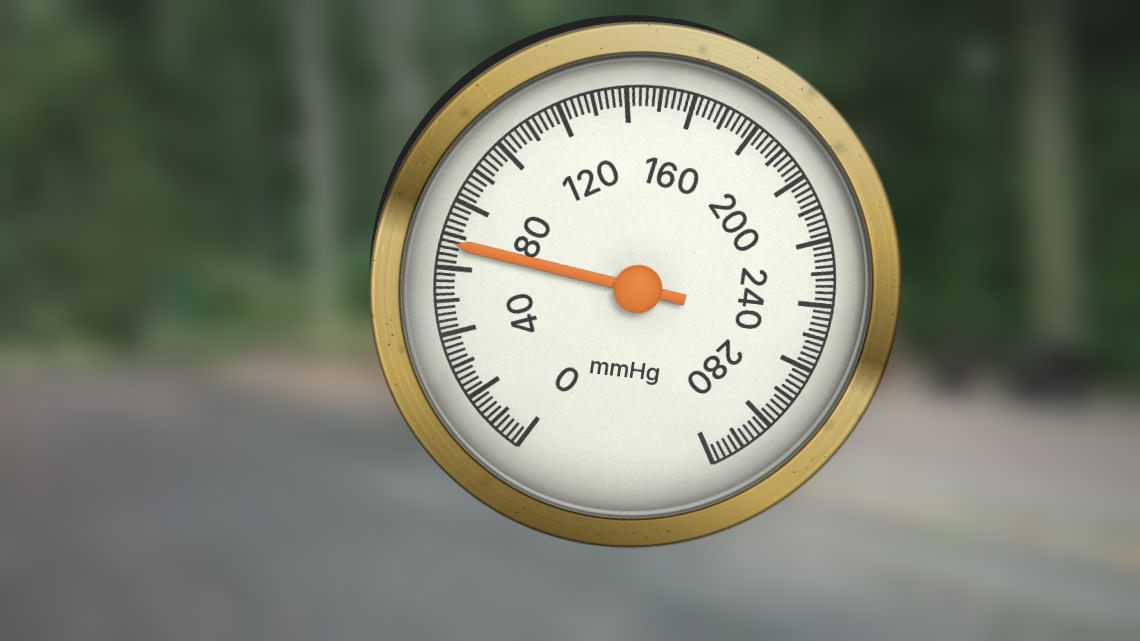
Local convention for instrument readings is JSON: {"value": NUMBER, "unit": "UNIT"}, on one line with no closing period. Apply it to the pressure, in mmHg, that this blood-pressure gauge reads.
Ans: {"value": 68, "unit": "mmHg"}
